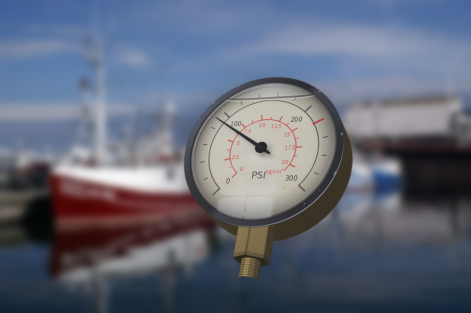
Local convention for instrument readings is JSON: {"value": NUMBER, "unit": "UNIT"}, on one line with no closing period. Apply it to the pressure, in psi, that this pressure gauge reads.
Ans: {"value": 90, "unit": "psi"}
